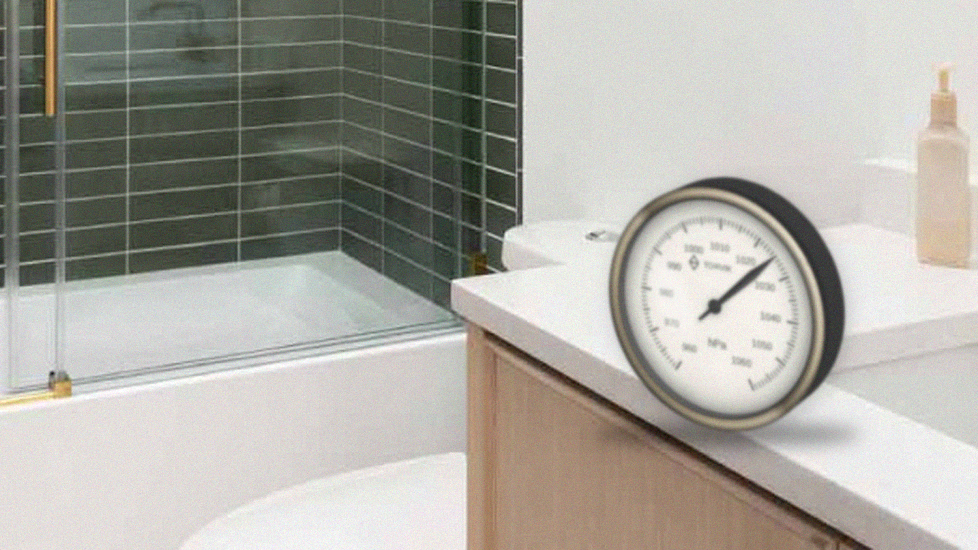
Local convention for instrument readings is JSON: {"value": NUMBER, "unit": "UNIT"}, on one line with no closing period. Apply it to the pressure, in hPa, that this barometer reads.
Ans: {"value": 1025, "unit": "hPa"}
